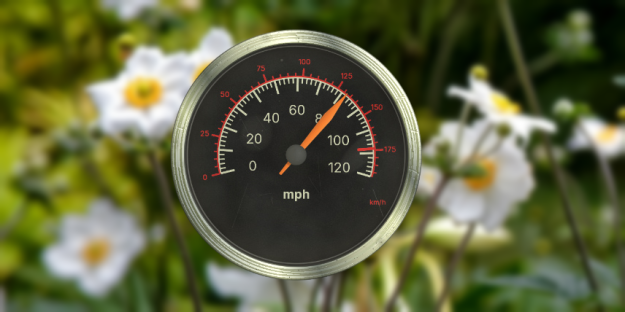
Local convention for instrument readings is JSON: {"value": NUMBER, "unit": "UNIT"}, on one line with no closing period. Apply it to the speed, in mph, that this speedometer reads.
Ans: {"value": 82, "unit": "mph"}
